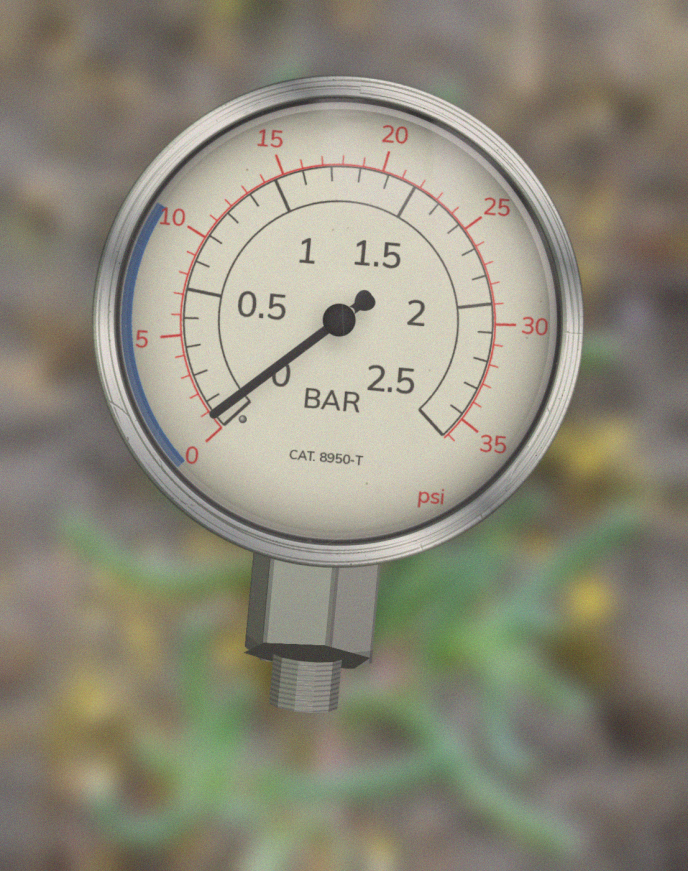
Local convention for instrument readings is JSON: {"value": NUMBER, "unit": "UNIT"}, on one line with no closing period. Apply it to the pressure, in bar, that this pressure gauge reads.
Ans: {"value": 0.05, "unit": "bar"}
